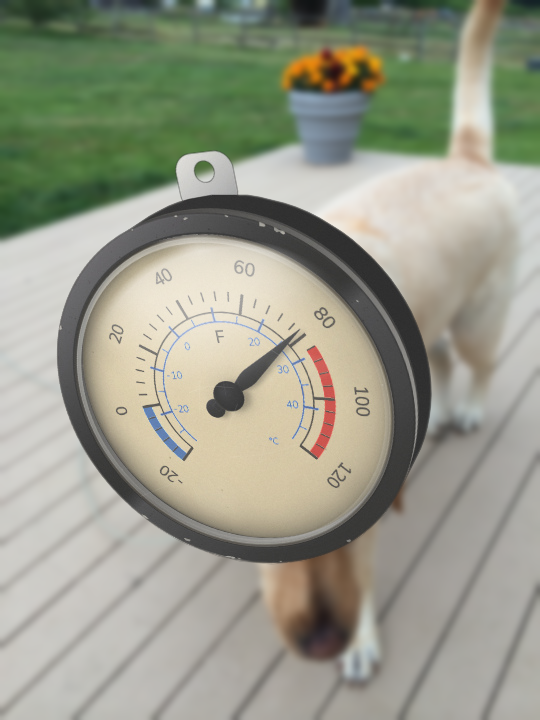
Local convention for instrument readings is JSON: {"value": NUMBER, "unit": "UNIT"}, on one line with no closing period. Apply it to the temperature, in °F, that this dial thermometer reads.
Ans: {"value": 78, "unit": "°F"}
